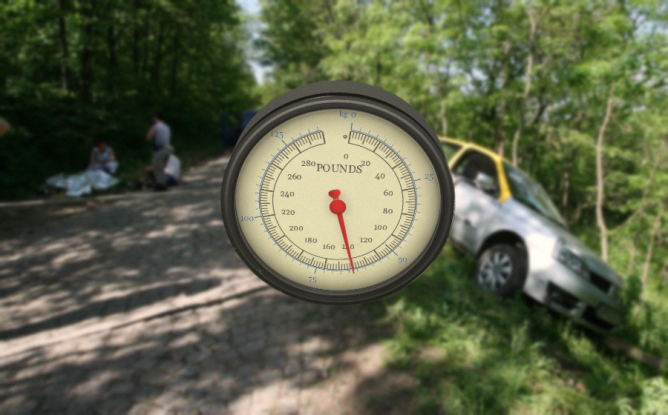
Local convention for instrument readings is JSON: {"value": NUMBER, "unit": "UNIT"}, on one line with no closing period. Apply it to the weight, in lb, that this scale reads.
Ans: {"value": 140, "unit": "lb"}
